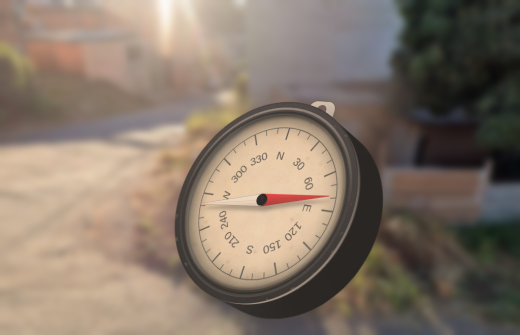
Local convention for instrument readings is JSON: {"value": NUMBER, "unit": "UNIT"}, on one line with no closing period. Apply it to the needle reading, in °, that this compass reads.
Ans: {"value": 80, "unit": "°"}
